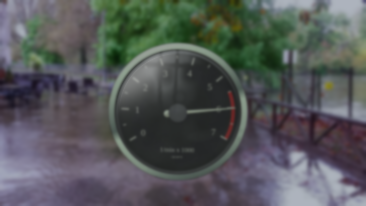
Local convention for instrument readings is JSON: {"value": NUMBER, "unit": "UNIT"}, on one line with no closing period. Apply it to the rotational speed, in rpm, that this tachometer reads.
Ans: {"value": 6000, "unit": "rpm"}
